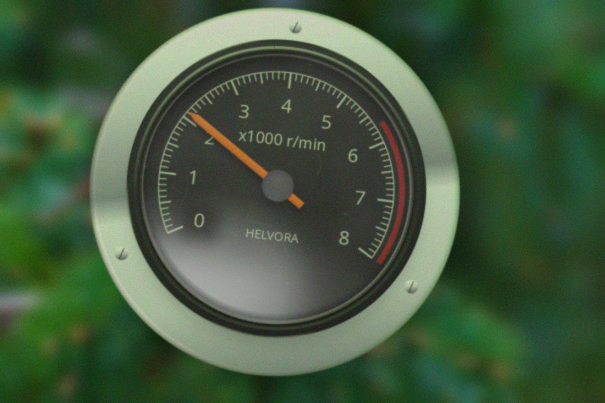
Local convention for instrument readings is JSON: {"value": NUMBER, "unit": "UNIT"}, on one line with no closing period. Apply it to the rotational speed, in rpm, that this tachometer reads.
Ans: {"value": 2100, "unit": "rpm"}
